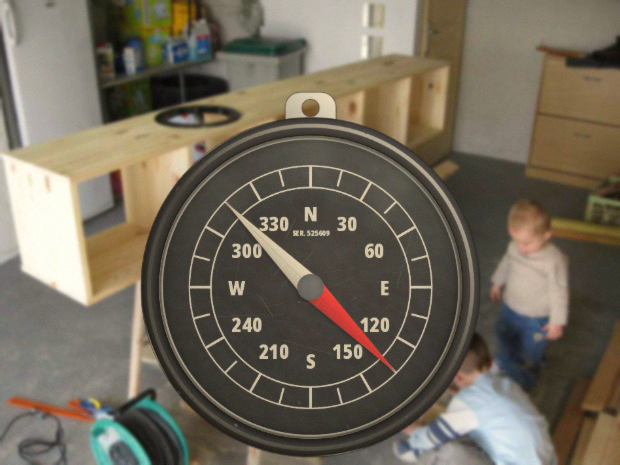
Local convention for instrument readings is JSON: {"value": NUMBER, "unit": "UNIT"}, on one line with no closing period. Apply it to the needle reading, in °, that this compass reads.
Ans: {"value": 135, "unit": "°"}
